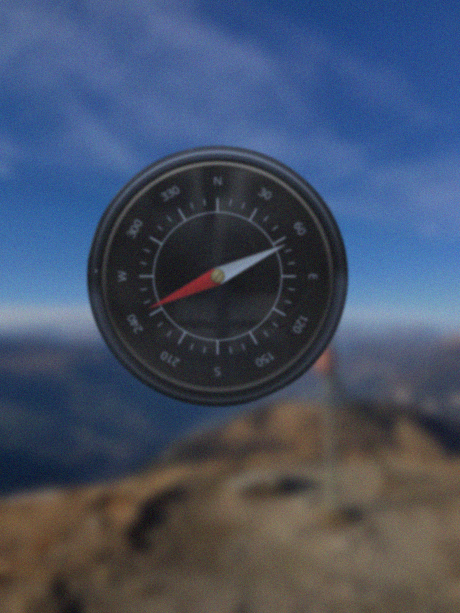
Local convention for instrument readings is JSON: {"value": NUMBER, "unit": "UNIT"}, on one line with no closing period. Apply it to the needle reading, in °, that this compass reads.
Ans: {"value": 245, "unit": "°"}
